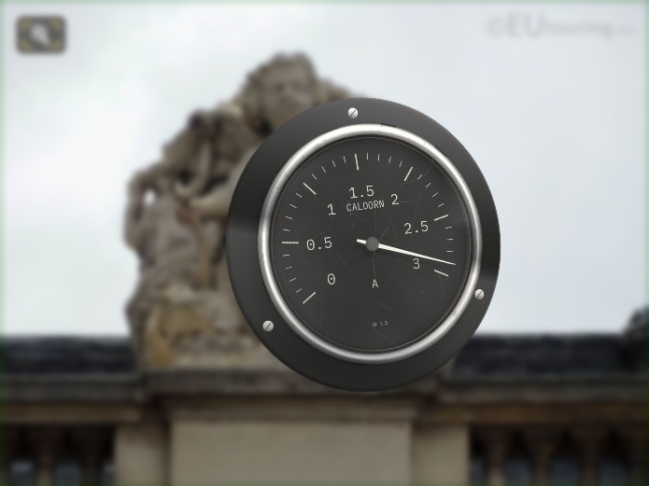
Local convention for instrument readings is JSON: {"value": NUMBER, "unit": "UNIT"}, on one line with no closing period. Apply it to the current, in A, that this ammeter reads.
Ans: {"value": 2.9, "unit": "A"}
